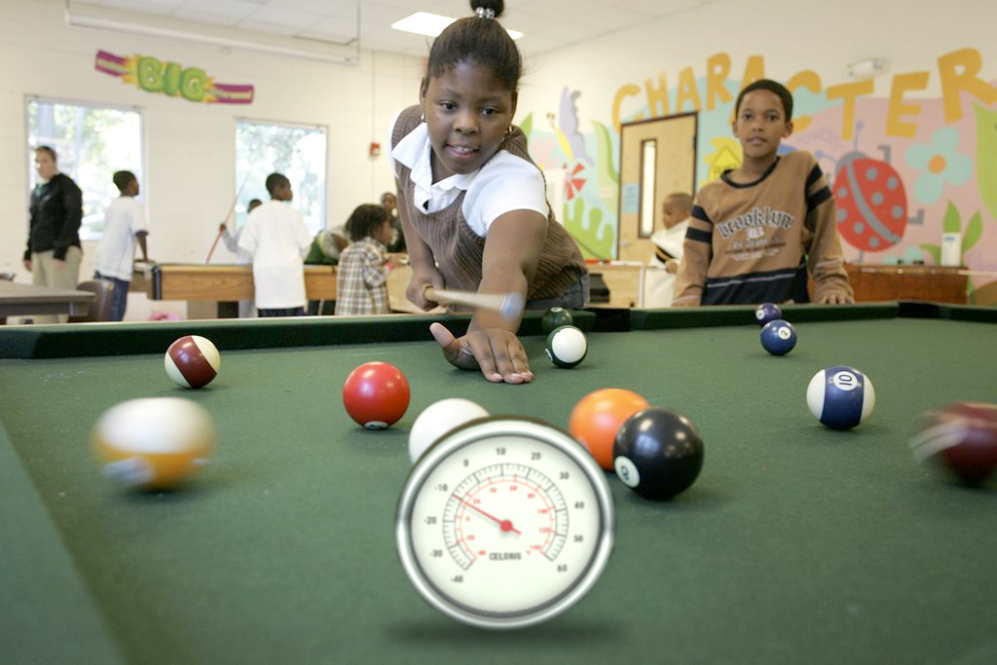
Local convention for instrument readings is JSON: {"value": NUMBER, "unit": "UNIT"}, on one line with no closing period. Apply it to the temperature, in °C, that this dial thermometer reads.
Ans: {"value": -10, "unit": "°C"}
